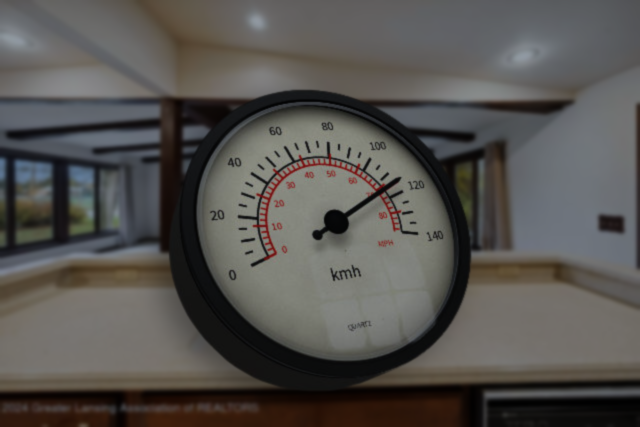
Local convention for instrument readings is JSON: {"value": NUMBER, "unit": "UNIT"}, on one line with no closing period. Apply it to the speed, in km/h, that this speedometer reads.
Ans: {"value": 115, "unit": "km/h"}
